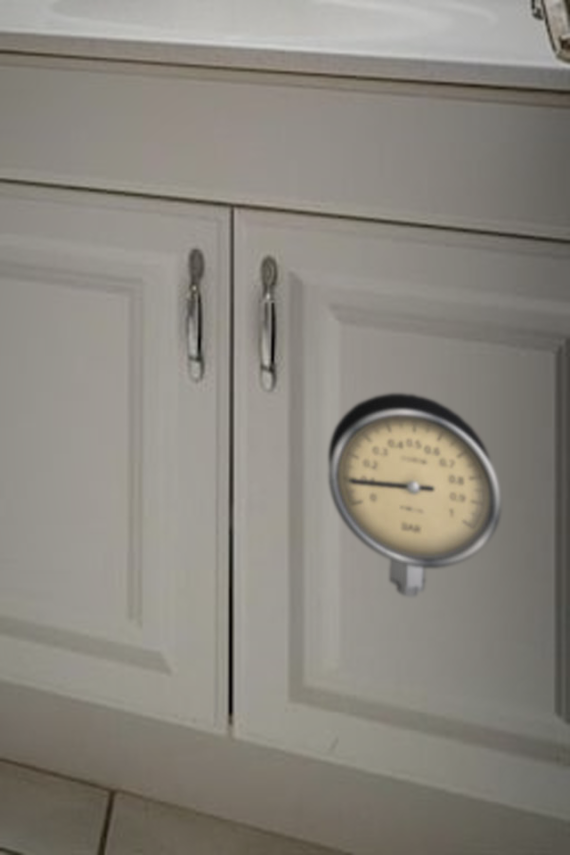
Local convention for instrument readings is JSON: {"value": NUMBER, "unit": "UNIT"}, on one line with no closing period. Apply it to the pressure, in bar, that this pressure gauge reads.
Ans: {"value": 0.1, "unit": "bar"}
